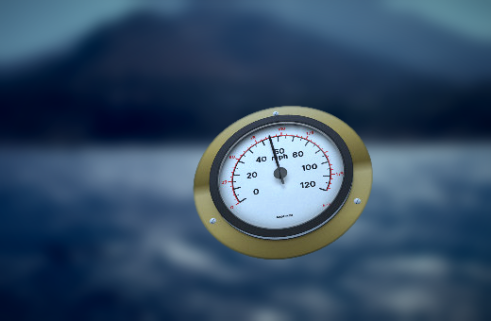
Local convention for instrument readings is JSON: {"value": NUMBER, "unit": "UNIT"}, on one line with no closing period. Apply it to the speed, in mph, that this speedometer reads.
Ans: {"value": 55, "unit": "mph"}
